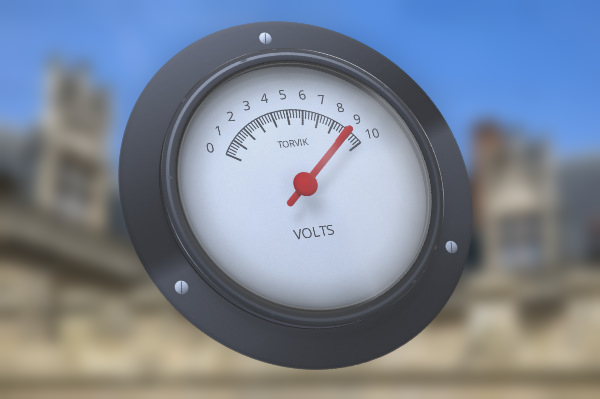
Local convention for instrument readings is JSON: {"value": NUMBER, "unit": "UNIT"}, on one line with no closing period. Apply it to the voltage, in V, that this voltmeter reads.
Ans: {"value": 9, "unit": "V"}
